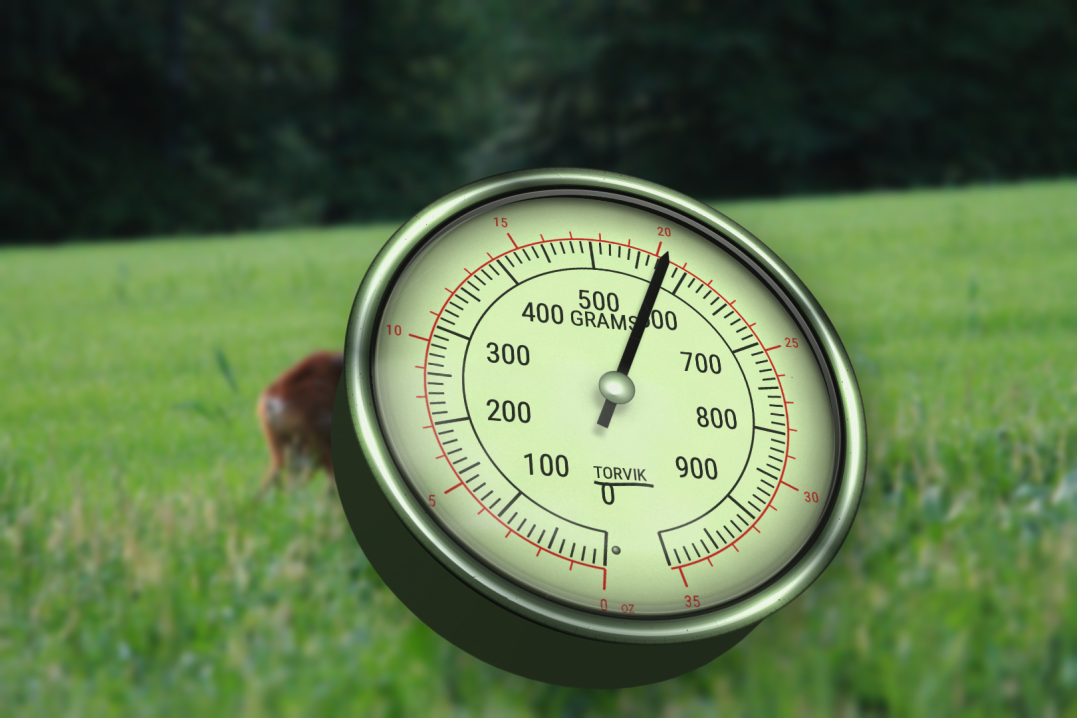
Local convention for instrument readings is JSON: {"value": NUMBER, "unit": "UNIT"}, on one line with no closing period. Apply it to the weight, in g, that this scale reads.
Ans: {"value": 575, "unit": "g"}
